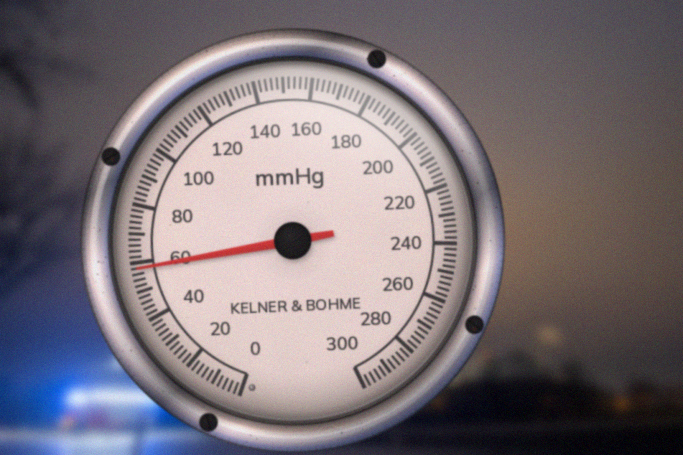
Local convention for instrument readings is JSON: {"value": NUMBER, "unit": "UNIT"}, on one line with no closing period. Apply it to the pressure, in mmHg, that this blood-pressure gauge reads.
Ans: {"value": 58, "unit": "mmHg"}
